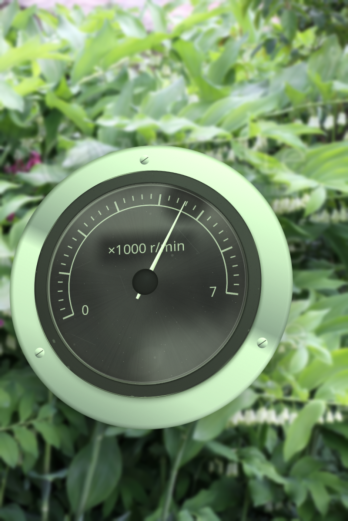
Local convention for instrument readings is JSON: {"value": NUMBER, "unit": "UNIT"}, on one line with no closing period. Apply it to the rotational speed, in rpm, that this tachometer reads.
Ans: {"value": 4600, "unit": "rpm"}
